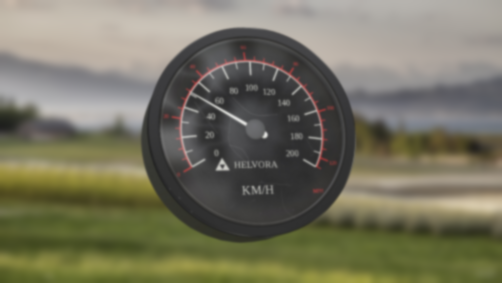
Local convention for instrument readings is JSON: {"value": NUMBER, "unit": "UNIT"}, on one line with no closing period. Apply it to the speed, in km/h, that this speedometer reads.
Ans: {"value": 50, "unit": "km/h"}
